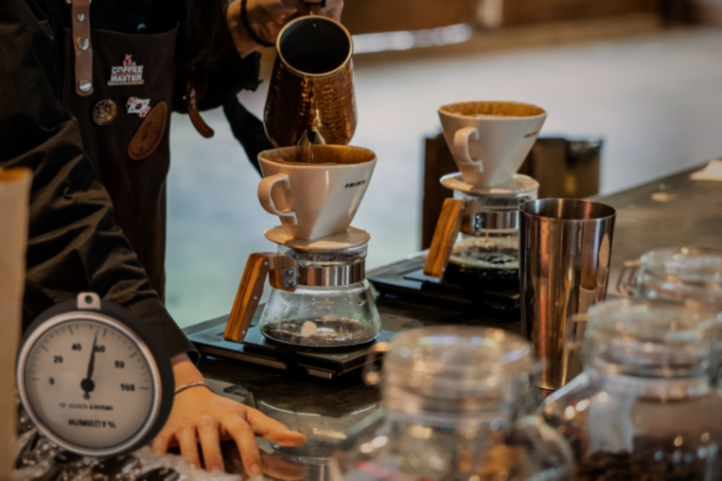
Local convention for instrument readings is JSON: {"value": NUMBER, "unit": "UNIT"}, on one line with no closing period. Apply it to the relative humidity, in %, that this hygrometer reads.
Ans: {"value": 56, "unit": "%"}
